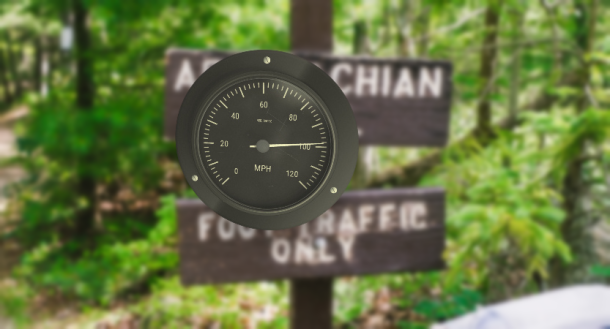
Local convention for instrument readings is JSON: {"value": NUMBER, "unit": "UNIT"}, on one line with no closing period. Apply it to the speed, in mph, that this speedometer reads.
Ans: {"value": 98, "unit": "mph"}
